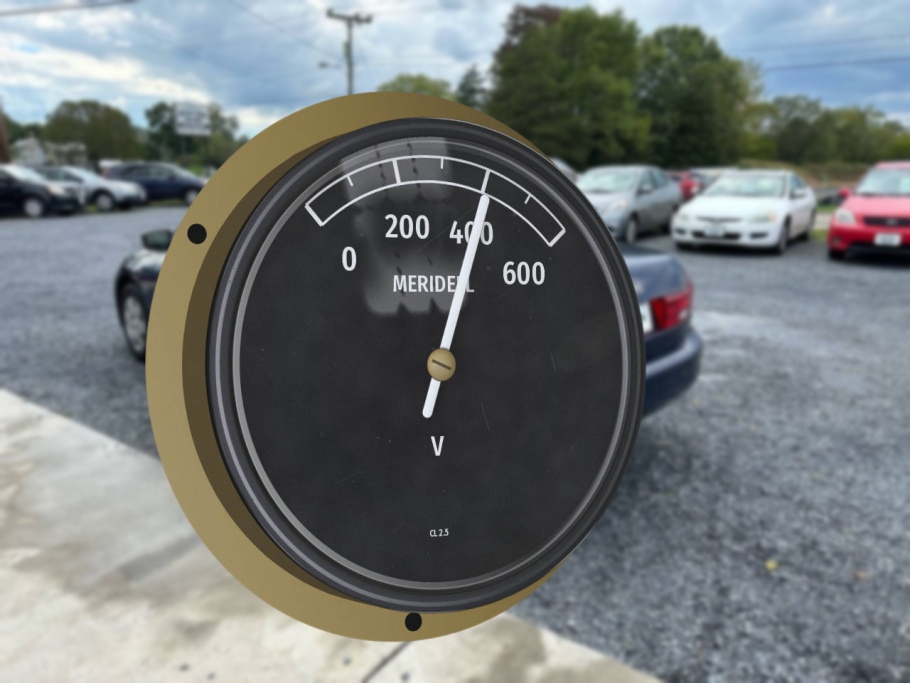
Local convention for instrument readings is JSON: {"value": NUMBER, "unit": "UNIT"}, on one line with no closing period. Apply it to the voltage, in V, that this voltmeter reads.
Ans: {"value": 400, "unit": "V"}
